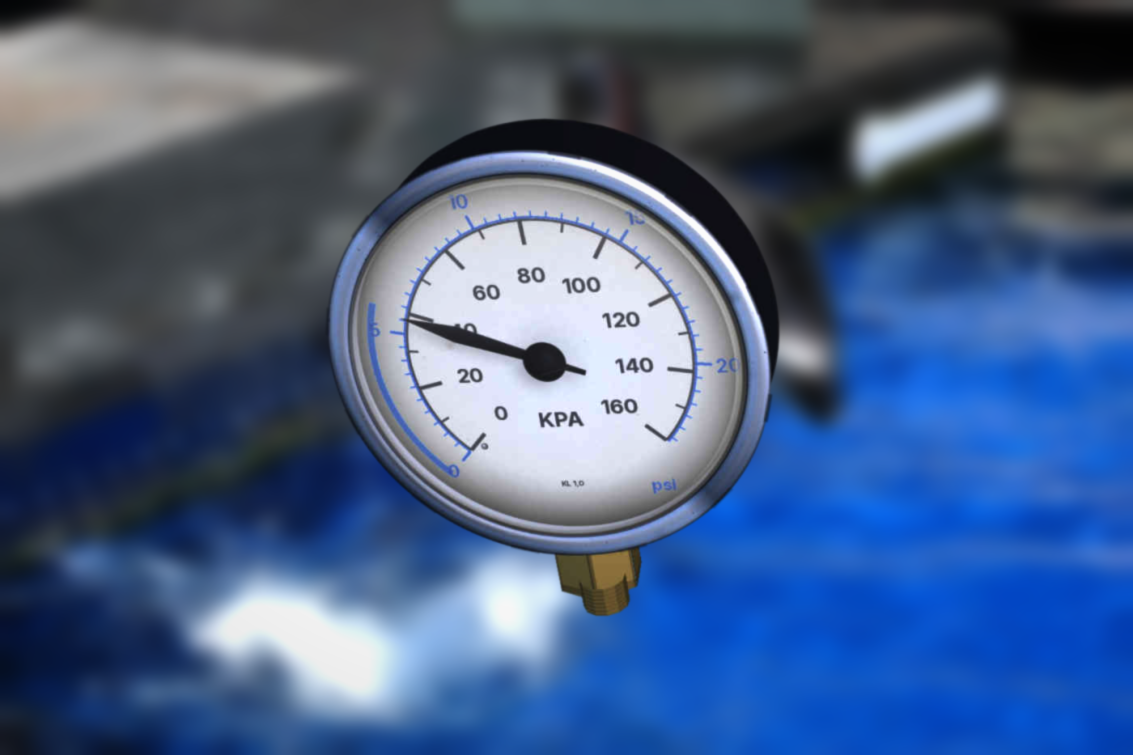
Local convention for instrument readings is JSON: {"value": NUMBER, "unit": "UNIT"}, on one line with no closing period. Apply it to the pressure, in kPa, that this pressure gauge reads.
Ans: {"value": 40, "unit": "kPa"}
